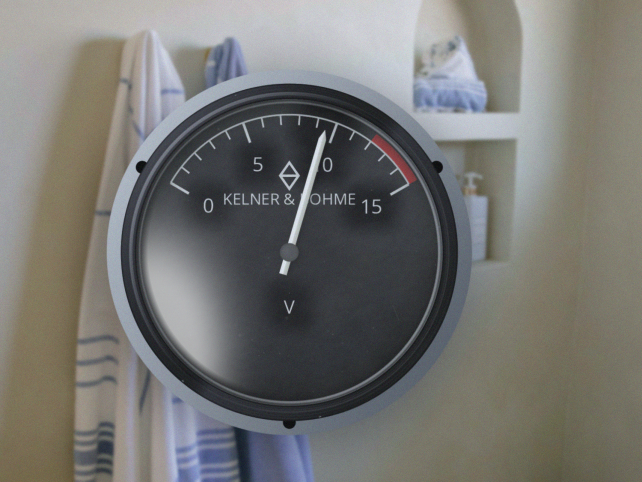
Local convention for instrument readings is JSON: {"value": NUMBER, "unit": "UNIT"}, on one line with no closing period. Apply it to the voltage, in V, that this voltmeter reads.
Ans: {"value": 9.5, "unit": "V"}
